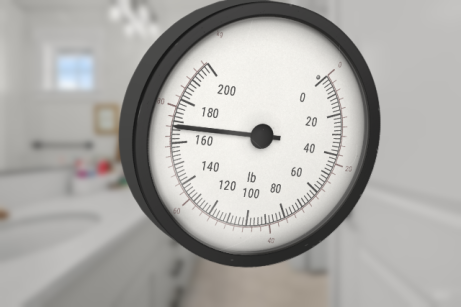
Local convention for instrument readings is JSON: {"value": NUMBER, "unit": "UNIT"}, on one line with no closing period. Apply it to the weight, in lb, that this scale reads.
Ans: {"value": 168, "unit": "lb"}
